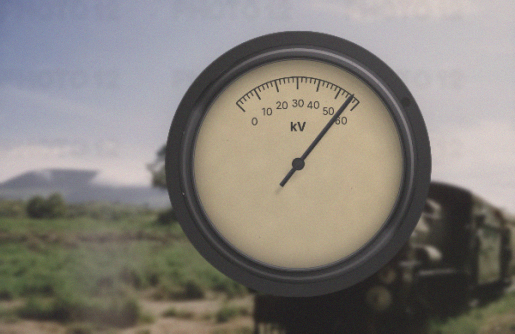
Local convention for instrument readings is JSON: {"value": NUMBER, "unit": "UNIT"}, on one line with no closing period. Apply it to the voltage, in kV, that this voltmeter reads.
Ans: {"value": 56, "unit": "kV"}
